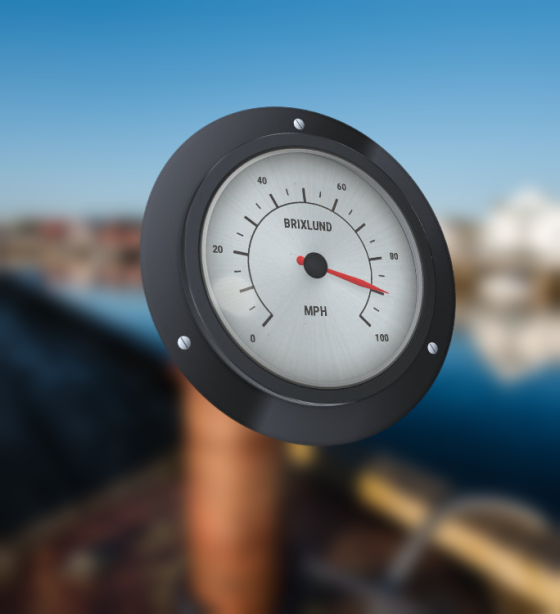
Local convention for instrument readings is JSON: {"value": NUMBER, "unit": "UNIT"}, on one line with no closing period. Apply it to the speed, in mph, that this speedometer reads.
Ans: {"value": 90, "unit": "mph"}
